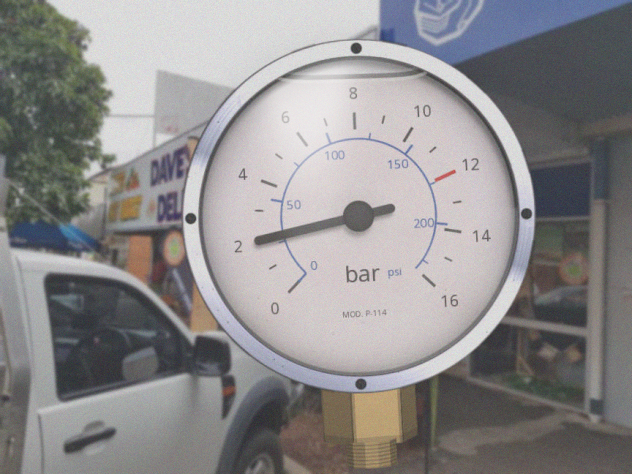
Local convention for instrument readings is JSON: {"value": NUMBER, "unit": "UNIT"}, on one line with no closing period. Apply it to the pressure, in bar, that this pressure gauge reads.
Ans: {"value": 2, "unit": "bar"}
